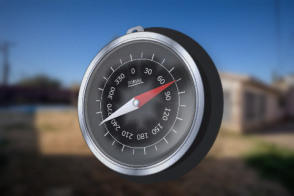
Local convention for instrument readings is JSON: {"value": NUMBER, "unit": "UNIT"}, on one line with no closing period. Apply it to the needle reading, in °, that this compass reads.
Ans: {"value": 75, "unit": "°"}
